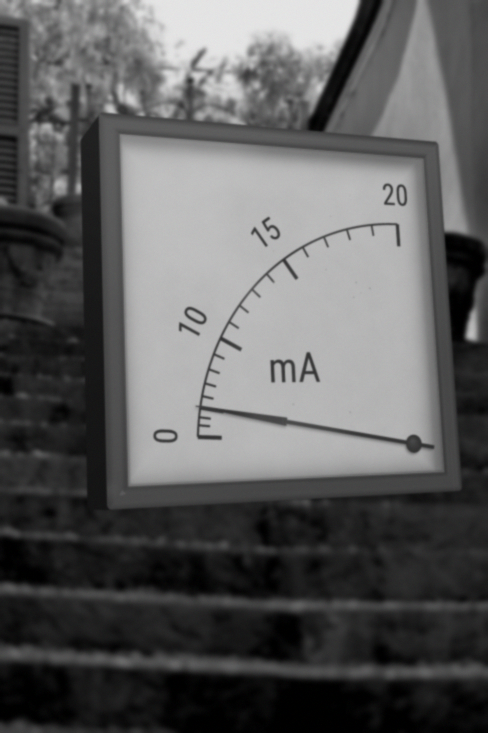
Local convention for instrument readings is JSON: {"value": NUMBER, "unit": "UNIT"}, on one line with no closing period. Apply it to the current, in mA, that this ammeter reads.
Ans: {"value": 5, "unit": "mA"}
